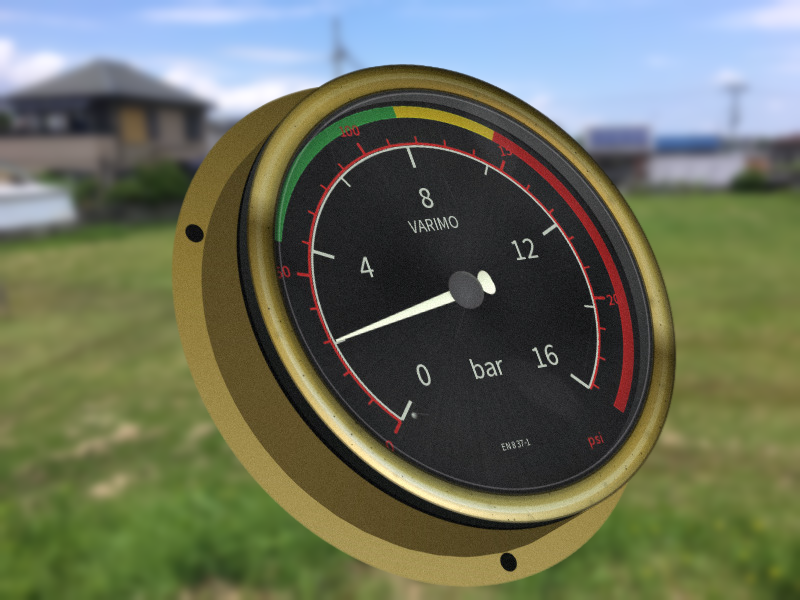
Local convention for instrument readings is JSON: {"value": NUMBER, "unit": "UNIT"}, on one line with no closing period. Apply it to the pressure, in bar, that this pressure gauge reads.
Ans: {"value": 2, "unit": "bar"}
